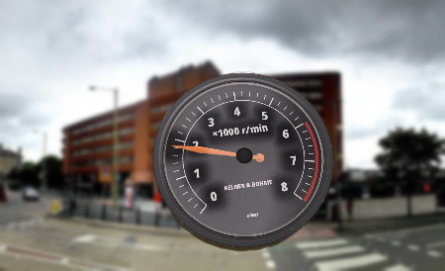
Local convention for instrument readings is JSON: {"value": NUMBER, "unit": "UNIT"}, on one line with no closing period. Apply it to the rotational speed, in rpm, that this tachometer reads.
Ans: {"value": 1800, "unit": "rpm"}
